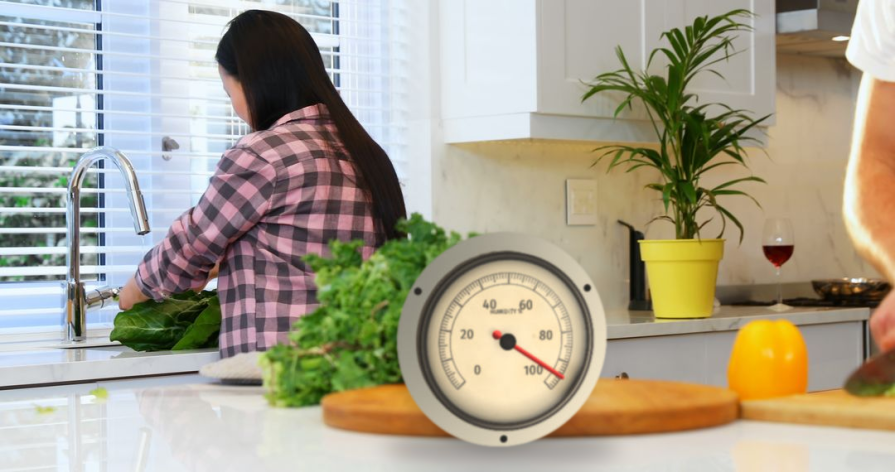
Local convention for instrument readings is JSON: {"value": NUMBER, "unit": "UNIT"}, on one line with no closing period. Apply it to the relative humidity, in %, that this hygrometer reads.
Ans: {"value": 95, "unit": "%"}
